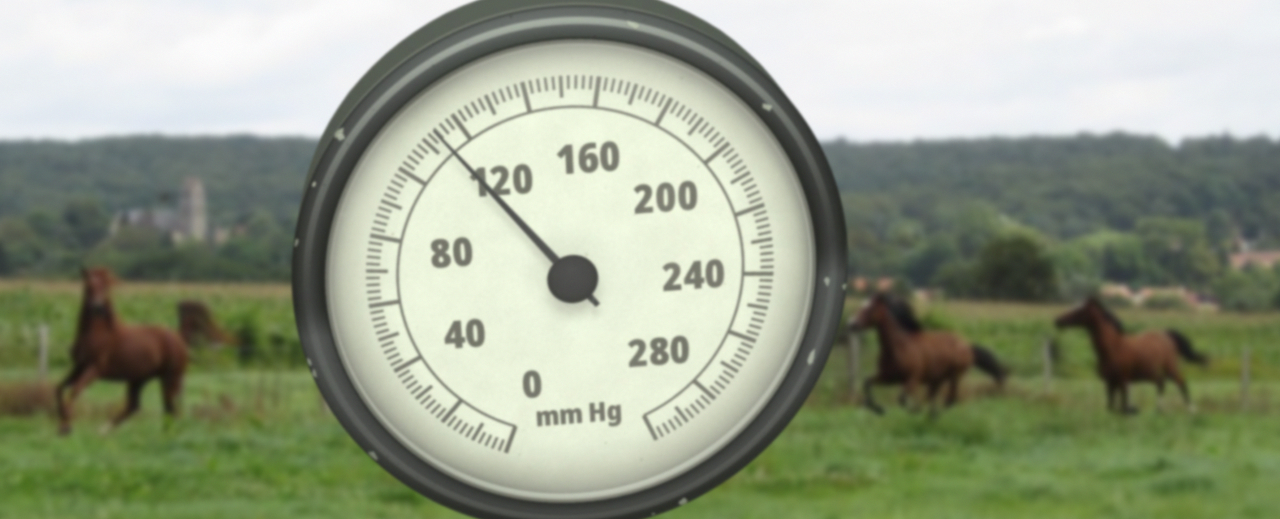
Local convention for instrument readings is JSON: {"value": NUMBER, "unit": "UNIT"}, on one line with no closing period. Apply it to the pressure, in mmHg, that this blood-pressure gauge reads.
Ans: {"value": 114, "unit": "mmHg"}
